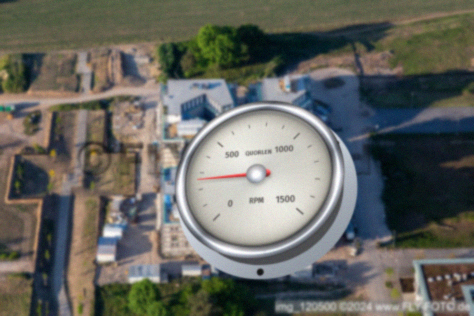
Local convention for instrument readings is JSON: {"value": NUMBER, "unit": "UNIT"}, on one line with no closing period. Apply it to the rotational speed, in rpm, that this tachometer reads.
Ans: {"value": 250, "unit": "rpm"}
